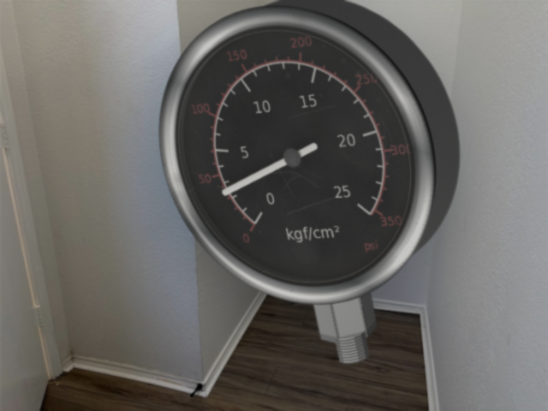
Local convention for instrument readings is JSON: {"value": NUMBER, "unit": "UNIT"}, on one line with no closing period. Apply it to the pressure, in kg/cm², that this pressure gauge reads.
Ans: {"value": 2.5, "unit": "kg/cm²"}
